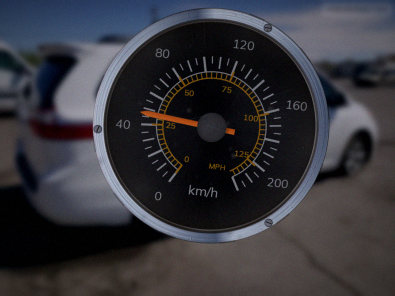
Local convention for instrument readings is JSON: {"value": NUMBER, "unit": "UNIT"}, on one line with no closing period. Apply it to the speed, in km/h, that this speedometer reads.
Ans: {"value": 47.5, "unit": "km/h"}
